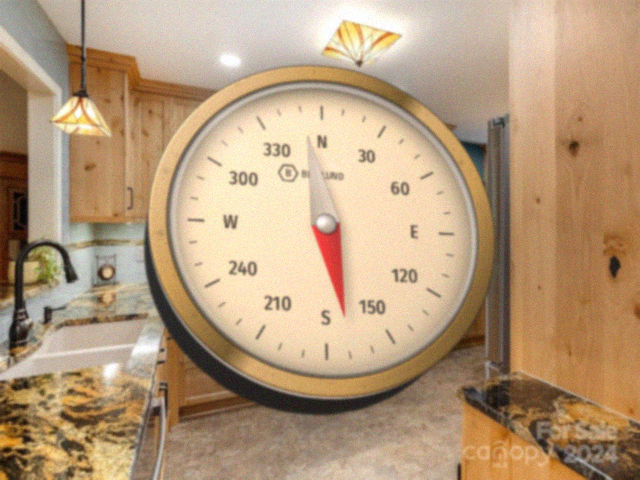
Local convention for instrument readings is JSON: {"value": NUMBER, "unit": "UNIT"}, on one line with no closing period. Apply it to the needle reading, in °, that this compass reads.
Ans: {"value": 170, "unit": "°"}
